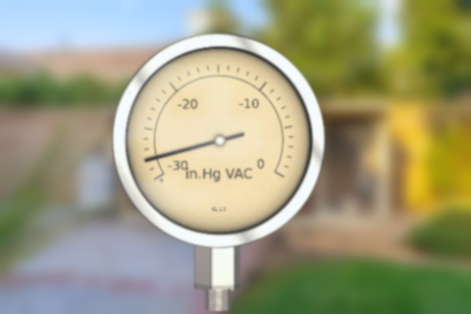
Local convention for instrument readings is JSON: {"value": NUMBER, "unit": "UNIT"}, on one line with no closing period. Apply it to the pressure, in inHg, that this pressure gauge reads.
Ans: {"value": -28, "unit": "inHg"}
